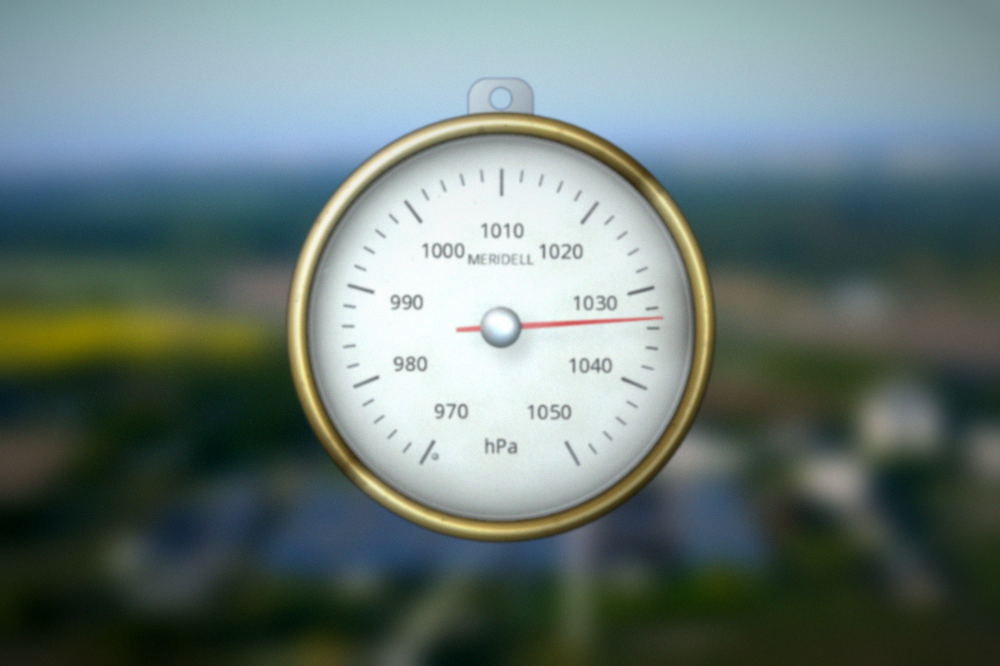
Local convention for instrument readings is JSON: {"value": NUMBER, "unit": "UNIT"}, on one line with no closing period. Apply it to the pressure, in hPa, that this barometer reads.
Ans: {"value": 1033, "unit": "hPa"}
